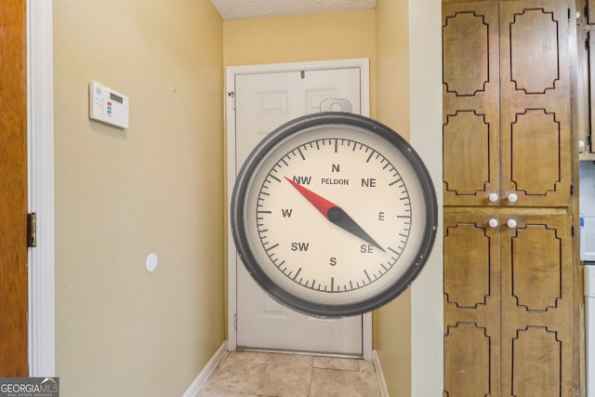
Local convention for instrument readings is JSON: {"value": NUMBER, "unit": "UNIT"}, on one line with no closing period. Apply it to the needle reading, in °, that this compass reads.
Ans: {"value": 305, "unit": "°"}
